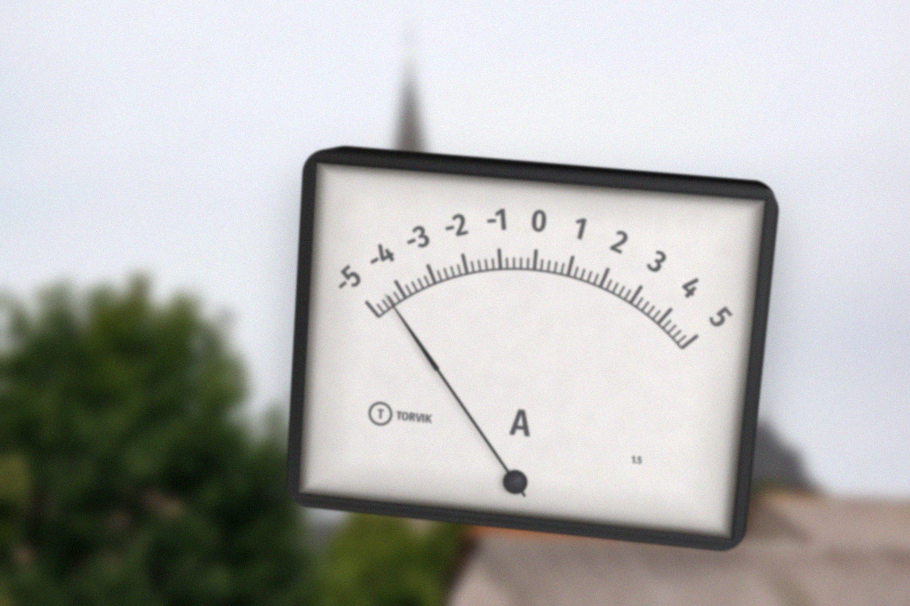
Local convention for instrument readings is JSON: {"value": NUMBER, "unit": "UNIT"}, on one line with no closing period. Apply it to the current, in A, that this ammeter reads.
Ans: {"value": -4.4, "unit": "A"}
